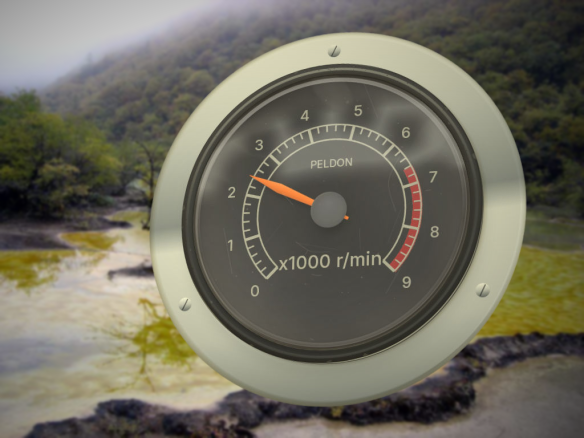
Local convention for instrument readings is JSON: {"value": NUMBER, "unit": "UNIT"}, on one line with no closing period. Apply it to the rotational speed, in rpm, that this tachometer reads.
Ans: {"value": 2400, "unit": "rpm"}
